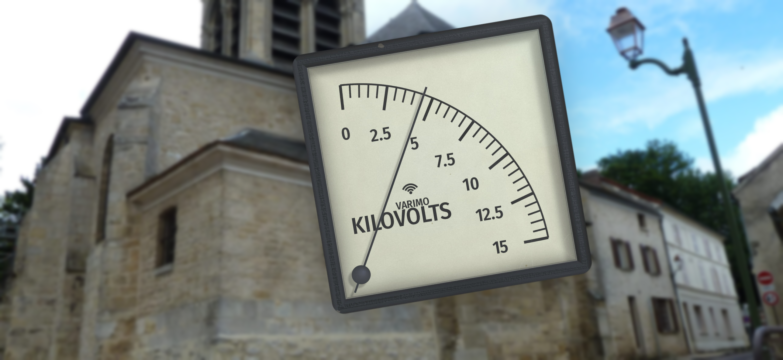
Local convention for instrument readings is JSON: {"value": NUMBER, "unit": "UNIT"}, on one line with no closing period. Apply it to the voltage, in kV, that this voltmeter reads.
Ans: {"value": 4.5, "unit": "kV"}
